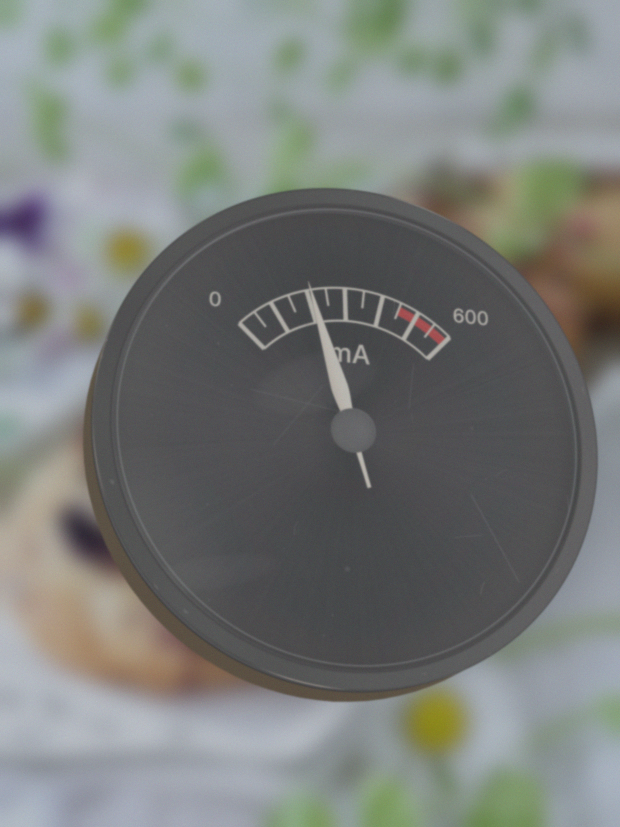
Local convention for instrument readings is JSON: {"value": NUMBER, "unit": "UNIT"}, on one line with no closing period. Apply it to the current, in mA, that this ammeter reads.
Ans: {"value": 200, "unit": "mA"}
